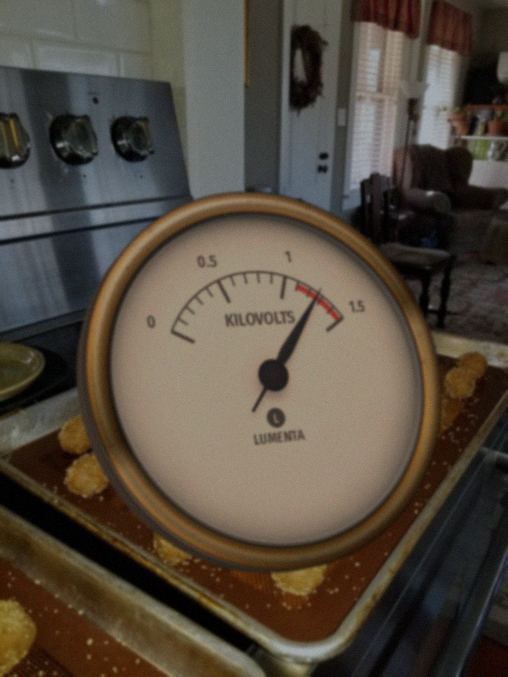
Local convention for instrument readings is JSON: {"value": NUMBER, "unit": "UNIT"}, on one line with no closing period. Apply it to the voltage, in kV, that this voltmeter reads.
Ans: {"value": 1.25, "unit": "kV"}
